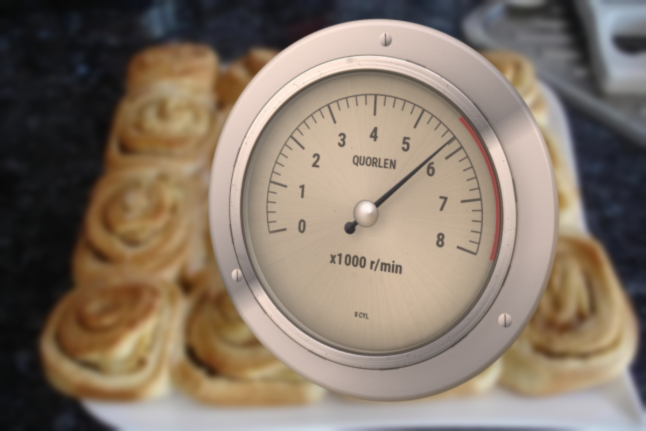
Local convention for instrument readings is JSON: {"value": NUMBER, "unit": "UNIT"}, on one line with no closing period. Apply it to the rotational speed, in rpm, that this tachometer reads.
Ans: {"value": 5800, "unit": "rpm"}
